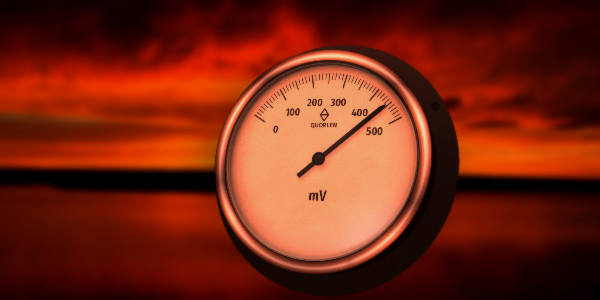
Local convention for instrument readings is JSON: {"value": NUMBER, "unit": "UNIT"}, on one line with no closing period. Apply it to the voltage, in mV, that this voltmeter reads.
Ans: {"value": 450, "unit": "mV"}
